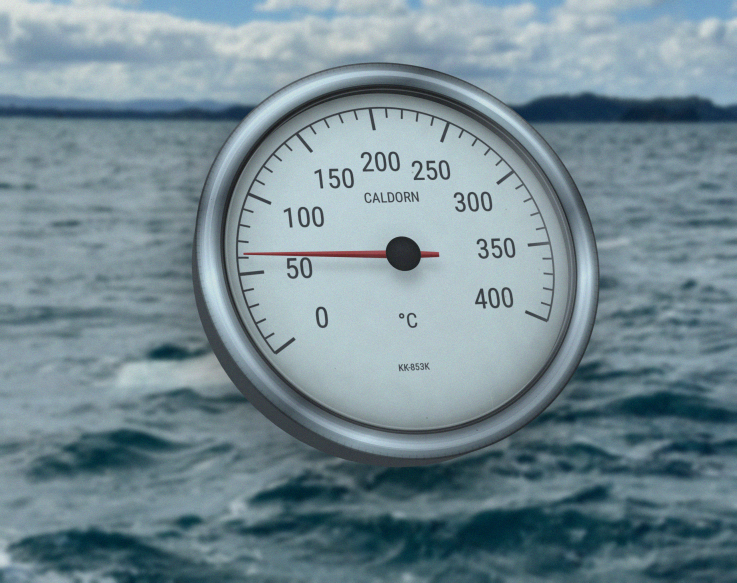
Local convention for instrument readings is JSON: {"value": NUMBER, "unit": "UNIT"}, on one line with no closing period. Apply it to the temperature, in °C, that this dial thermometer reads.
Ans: {"value": 60, "unit": "°C"}
